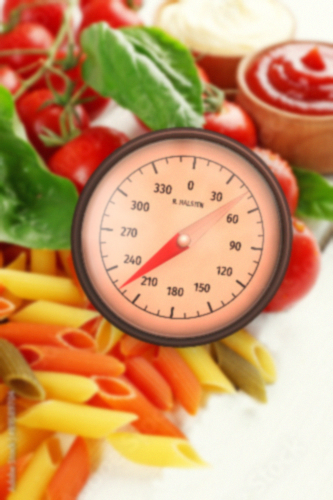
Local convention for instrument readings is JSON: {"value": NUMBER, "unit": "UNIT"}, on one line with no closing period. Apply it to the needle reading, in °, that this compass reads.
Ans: {"value": 225, "unit": "°"}
